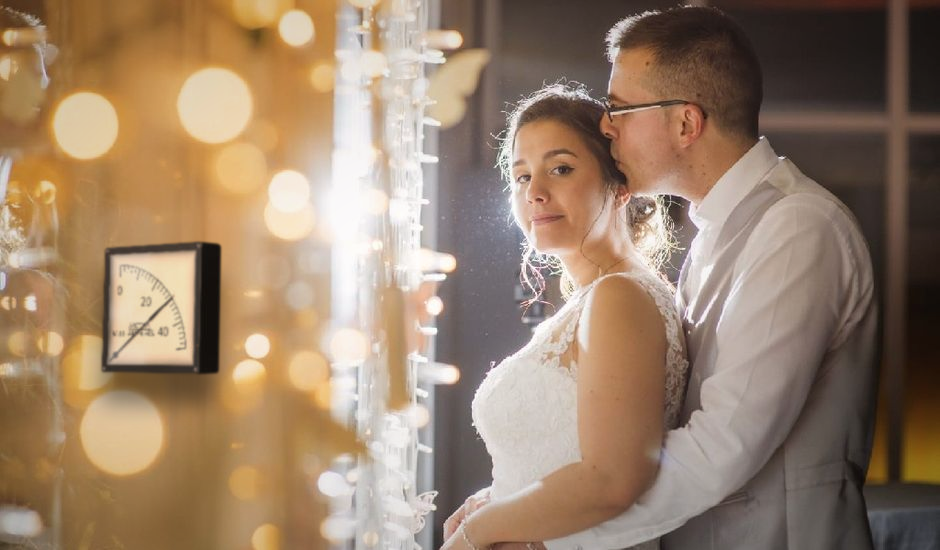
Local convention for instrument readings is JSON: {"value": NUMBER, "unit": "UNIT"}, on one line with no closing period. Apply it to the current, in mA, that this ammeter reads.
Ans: {"value": 30, "unit": "mA"}
